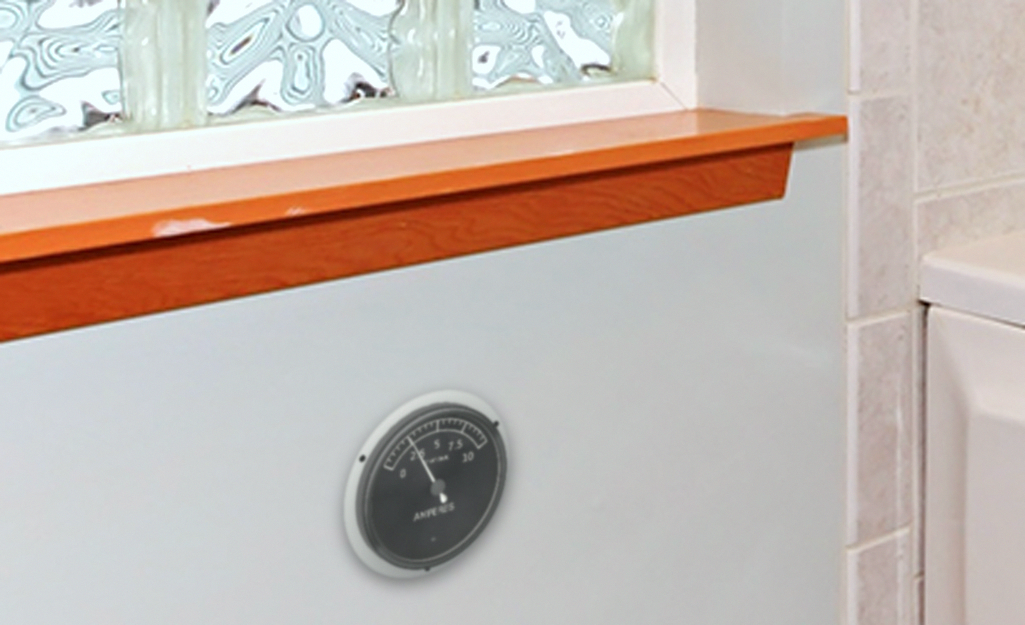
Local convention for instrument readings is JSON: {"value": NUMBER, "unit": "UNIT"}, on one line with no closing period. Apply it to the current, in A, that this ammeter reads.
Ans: {"value": 2.5, "unit": "A"}
